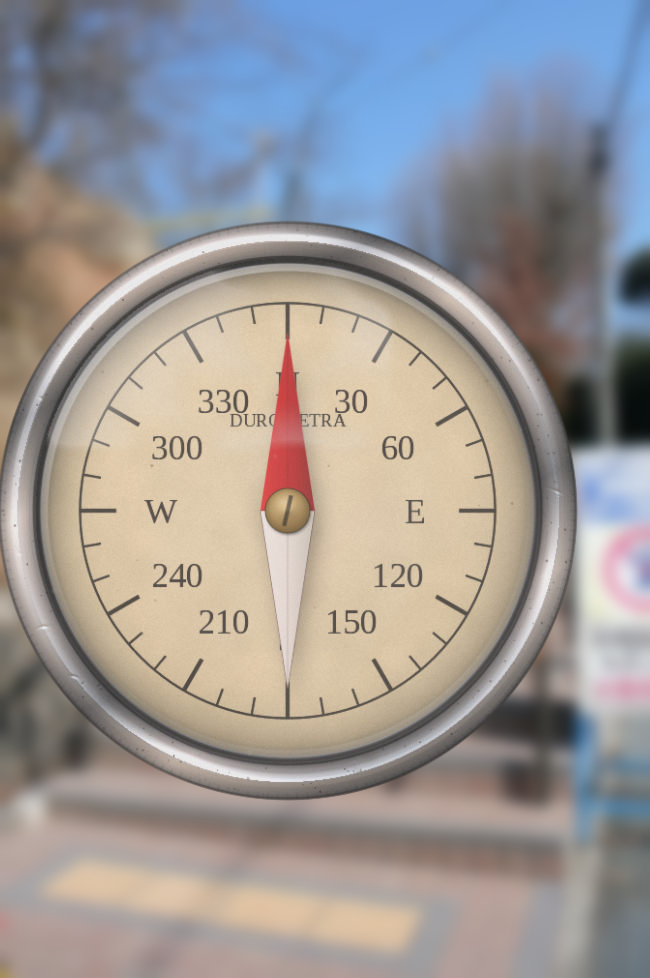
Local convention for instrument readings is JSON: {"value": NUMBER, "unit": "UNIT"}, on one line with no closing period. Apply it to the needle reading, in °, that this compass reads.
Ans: {"value": 0, "unit": "°"}
